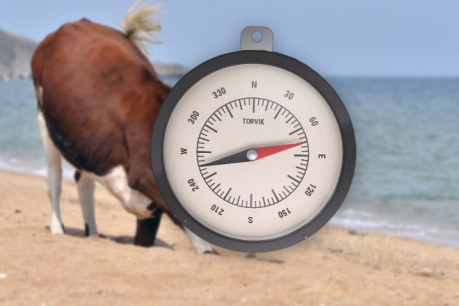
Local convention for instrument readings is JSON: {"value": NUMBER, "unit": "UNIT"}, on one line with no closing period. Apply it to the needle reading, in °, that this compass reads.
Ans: {"value": 75, "unit": "°"}
